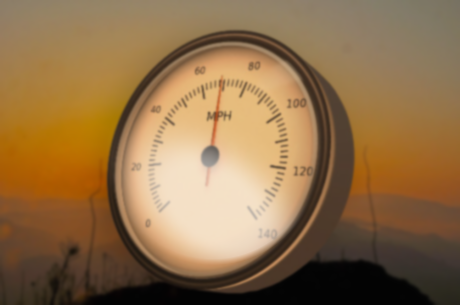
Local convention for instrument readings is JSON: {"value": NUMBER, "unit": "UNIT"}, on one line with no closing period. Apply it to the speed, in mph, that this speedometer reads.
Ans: {"value": 70, "unit": "mph"}
